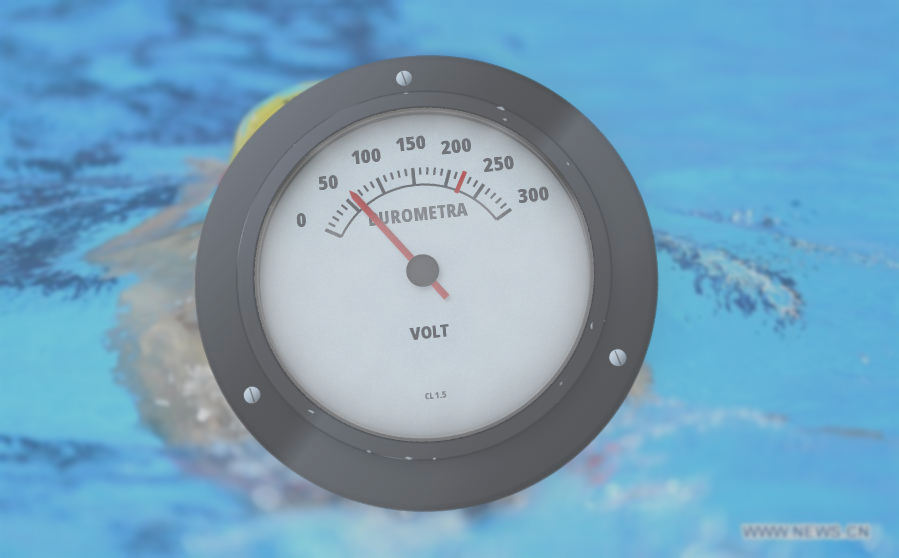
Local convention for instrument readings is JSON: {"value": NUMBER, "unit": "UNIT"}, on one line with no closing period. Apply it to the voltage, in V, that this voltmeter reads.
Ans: {"value": 60, "unit": "V"}
